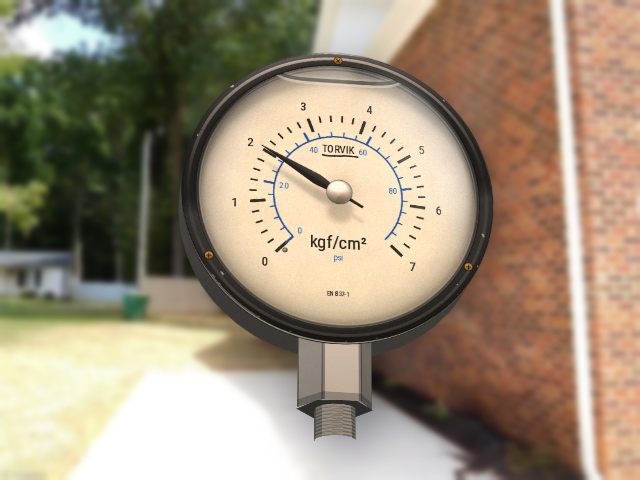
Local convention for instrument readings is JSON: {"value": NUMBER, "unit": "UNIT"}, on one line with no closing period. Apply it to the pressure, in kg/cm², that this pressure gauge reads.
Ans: {"value": 2, "unit": "kg/cm²"}
